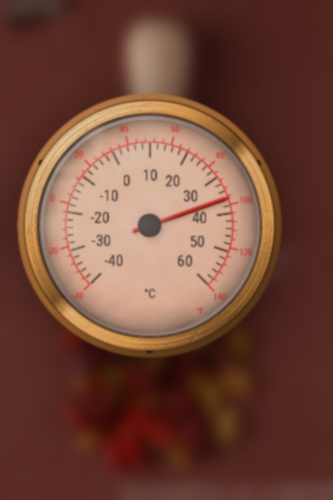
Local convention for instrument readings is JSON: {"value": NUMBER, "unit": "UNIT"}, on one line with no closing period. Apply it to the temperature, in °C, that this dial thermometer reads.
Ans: {"value": 36, "unit": "°C"}
